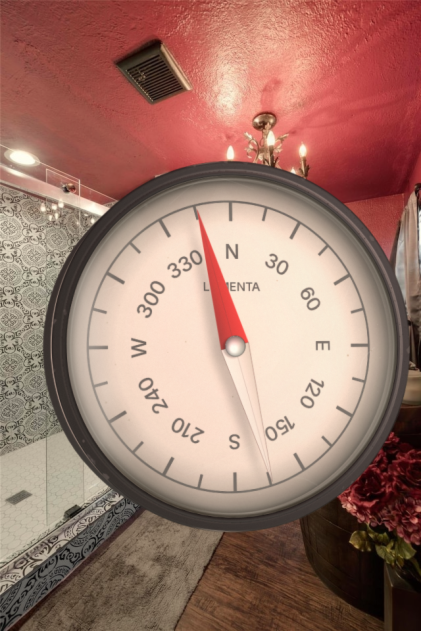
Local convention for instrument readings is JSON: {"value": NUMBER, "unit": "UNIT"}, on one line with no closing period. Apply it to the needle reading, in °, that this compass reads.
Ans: {"value": 345, "unit": "°"}
